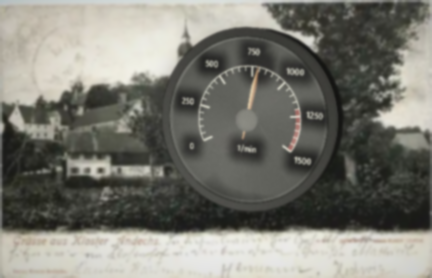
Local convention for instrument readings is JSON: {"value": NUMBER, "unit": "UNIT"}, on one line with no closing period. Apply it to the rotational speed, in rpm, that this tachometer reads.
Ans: {"value": 800, "unit": "rpm"}
